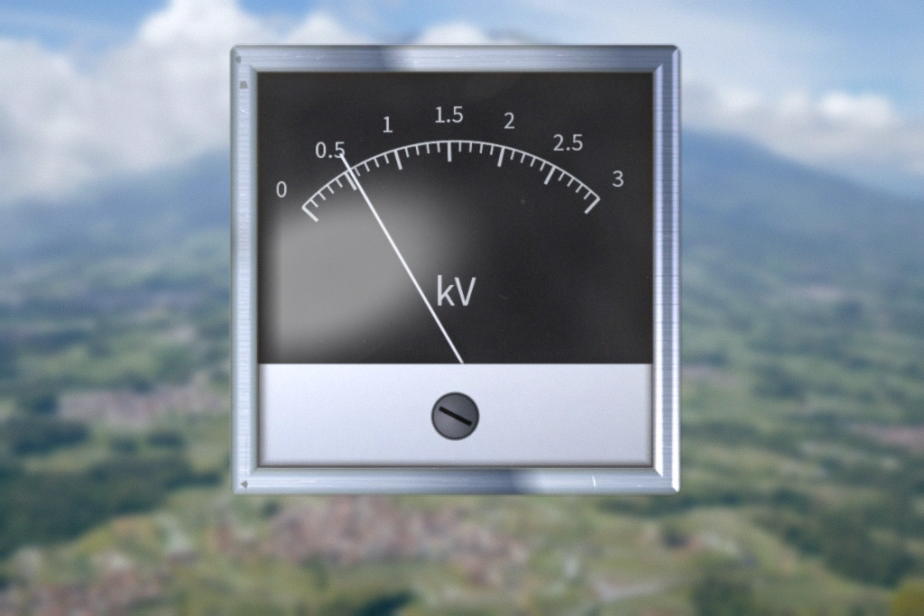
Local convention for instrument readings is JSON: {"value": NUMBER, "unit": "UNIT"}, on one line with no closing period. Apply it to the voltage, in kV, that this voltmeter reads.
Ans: {"value": 0.55, "unit": "kV"}
